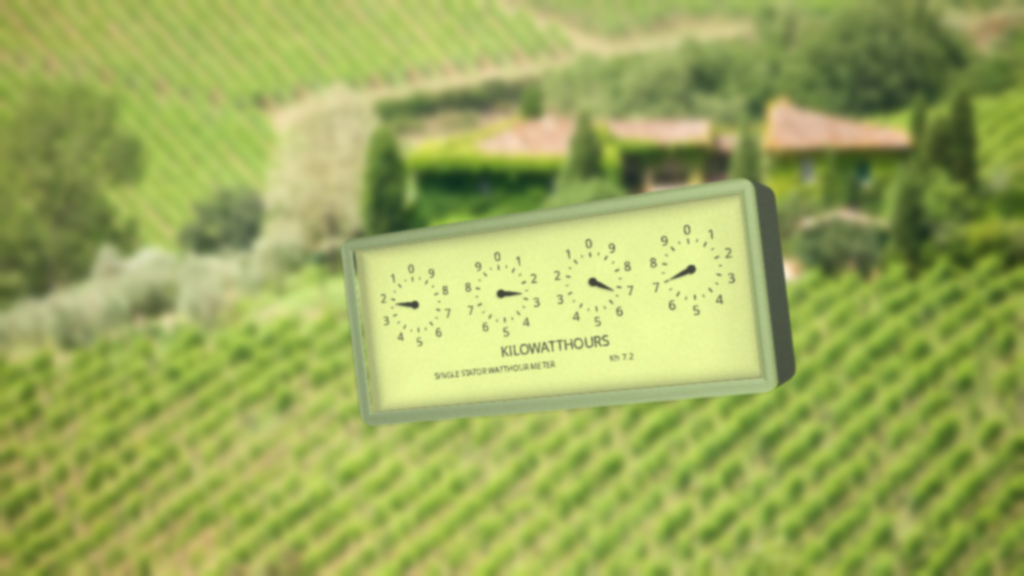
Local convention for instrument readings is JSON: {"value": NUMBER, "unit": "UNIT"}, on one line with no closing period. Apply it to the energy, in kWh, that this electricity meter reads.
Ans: {"value": 2267, "unit": "kWh"}
